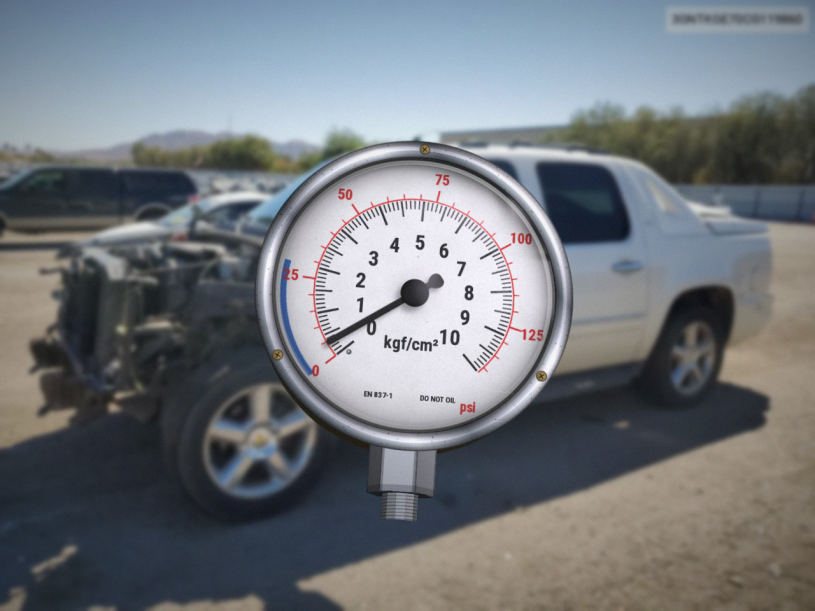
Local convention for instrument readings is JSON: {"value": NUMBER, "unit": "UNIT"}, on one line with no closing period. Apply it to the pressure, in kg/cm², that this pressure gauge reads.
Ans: {"value": 0.3, "unit": "kg/cm²"}
